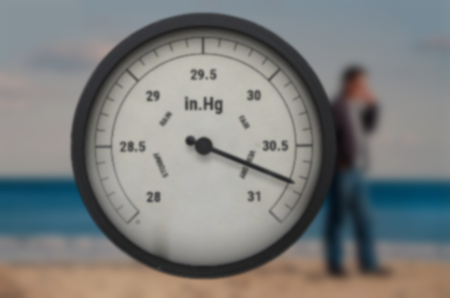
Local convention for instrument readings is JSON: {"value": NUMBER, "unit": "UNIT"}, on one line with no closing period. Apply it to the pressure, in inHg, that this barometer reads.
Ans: {"value": 30.75, "unit": "inHg"}
